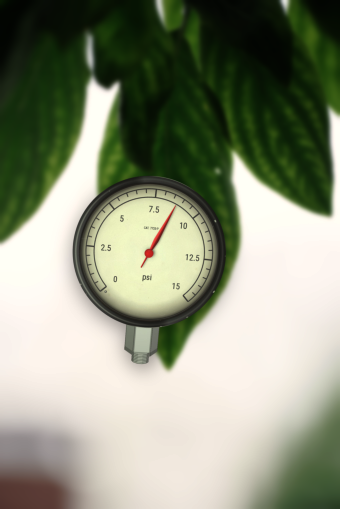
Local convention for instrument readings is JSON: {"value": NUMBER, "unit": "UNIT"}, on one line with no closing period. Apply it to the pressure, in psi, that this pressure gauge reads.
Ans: {"value": 8.75, "unit": "psi"}
